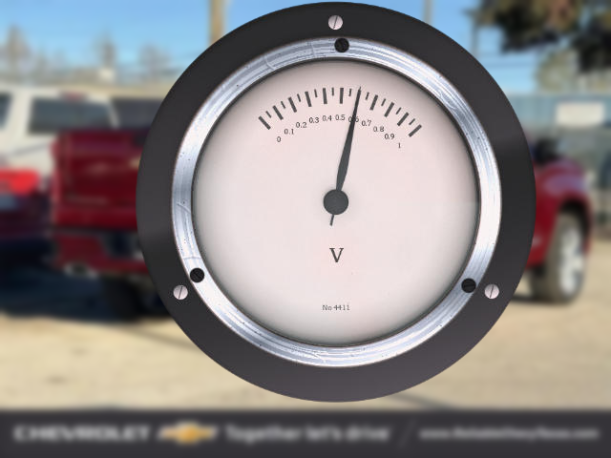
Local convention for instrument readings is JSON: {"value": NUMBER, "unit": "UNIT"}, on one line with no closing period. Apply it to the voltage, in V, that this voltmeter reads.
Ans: {"value": 0.6, "unit": "V"}
